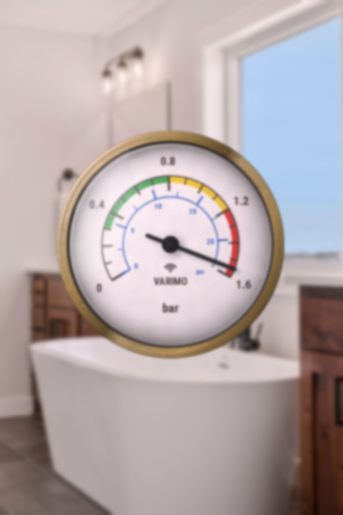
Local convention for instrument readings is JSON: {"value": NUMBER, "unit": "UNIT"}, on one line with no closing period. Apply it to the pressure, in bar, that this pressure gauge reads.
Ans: {"value": 1.55, "unit": "bar"}
